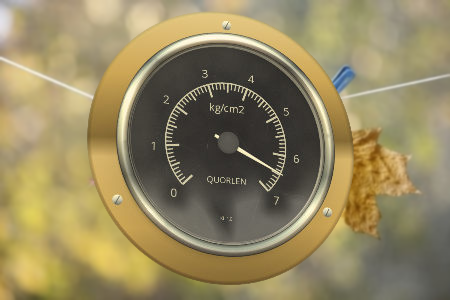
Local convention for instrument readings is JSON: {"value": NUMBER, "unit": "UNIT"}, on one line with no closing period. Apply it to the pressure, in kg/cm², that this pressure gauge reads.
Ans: {"value": 6.5, "unit": "kg/cm²"}
